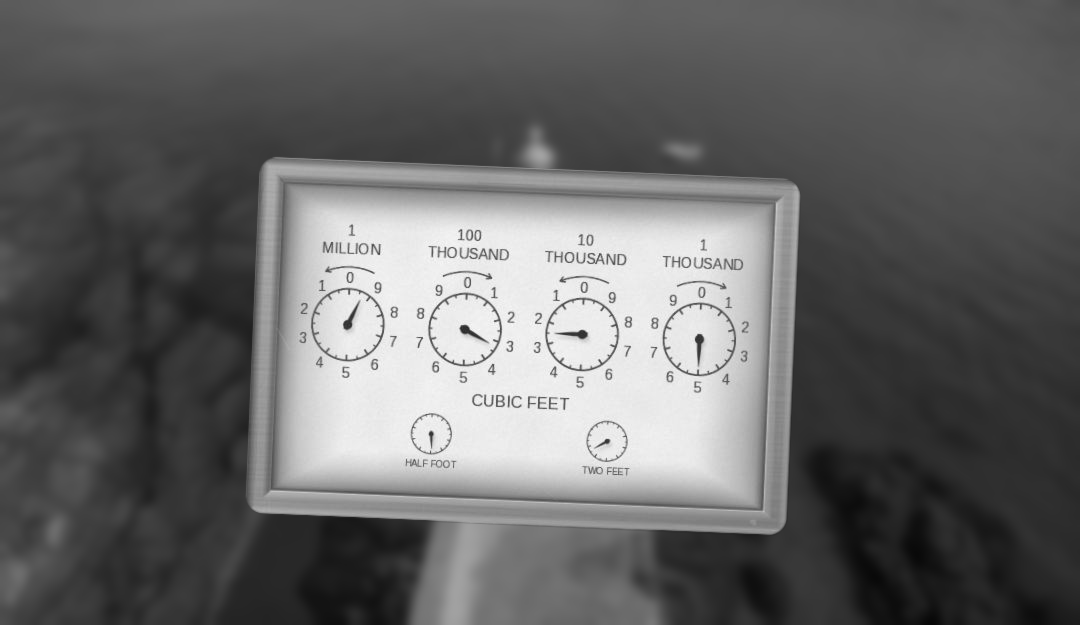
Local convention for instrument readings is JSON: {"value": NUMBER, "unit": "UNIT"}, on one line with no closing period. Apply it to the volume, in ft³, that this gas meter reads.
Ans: {"value": 932500, "unit": "ft³"}
